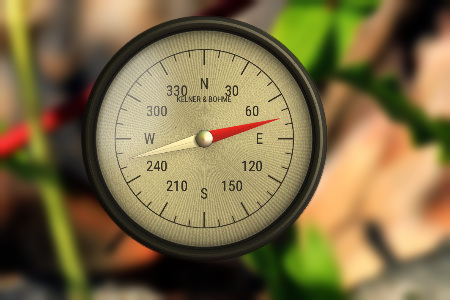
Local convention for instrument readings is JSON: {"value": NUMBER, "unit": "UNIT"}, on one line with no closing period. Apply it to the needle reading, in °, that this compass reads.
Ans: {"value": 75, "unit": "°"}
